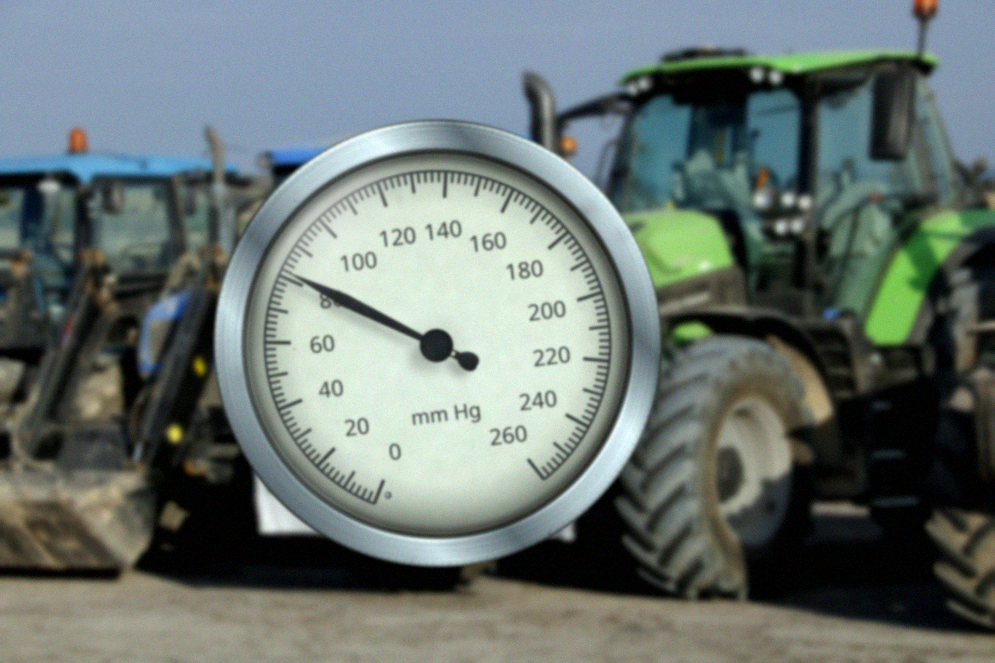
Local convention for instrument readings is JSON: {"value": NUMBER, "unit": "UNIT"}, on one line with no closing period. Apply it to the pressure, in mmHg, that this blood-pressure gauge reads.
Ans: {"value": 82, "unit": "mmHg"}
